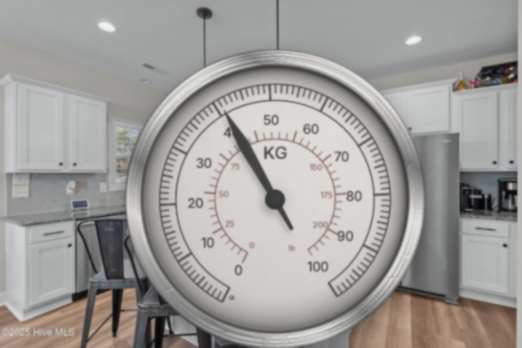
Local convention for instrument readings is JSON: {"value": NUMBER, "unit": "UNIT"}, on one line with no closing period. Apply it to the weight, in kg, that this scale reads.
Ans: {"value": 41, "unit": "kg"}
